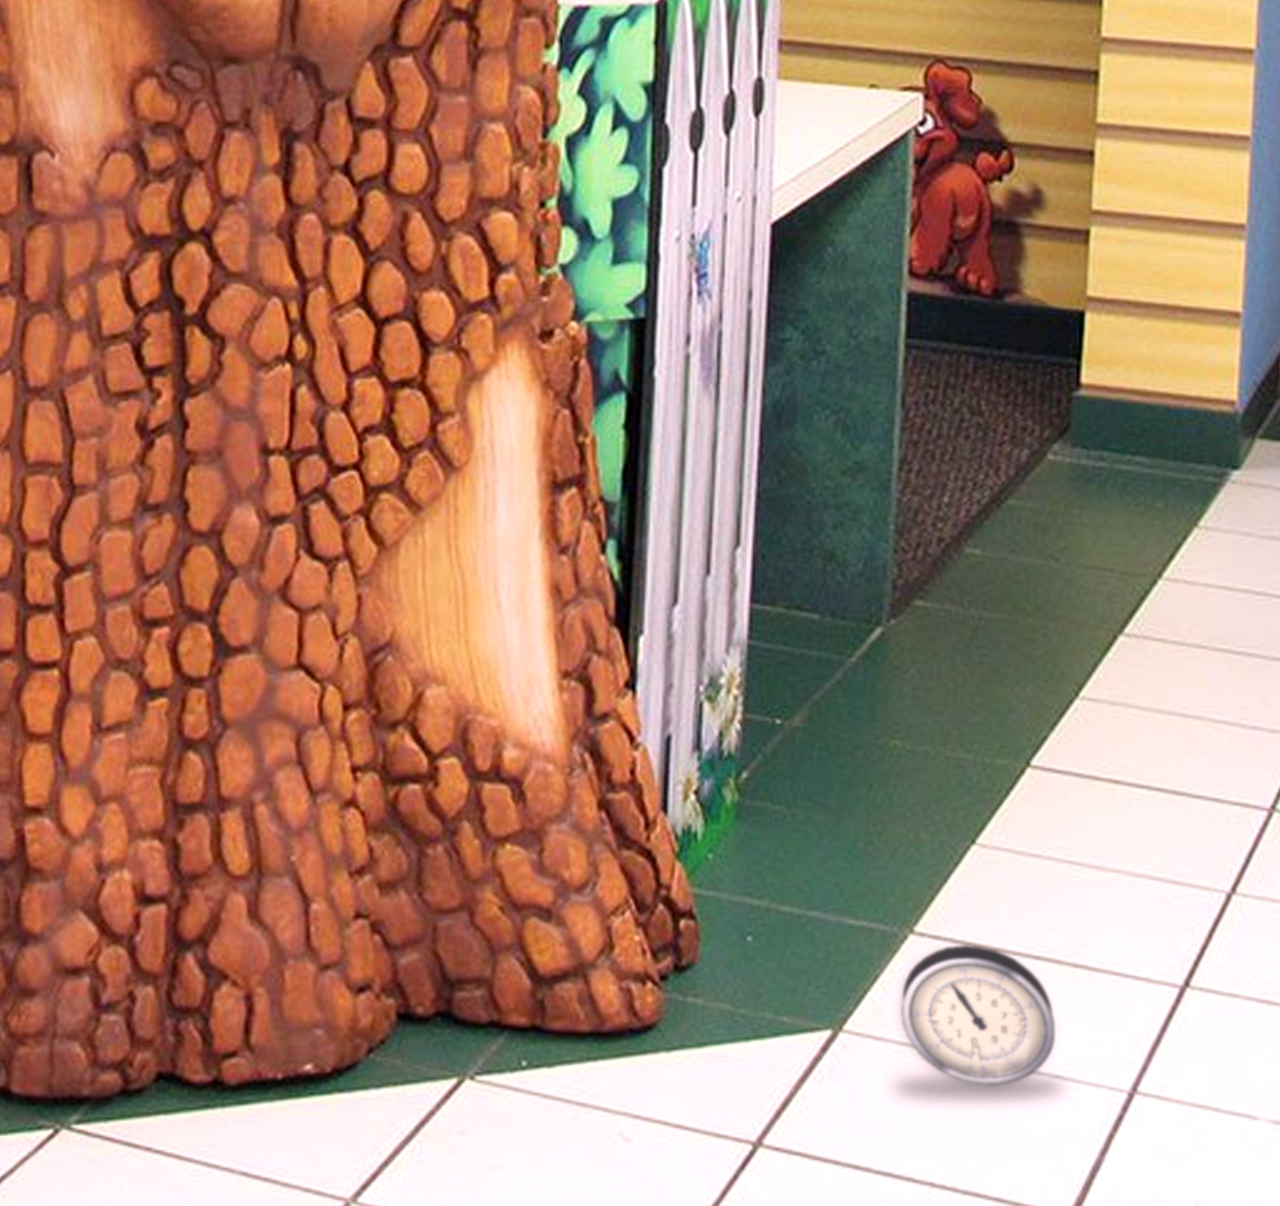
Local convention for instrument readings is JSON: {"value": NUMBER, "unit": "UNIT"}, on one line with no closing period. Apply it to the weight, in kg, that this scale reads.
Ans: {"value": 4, "unit": "kg"}
